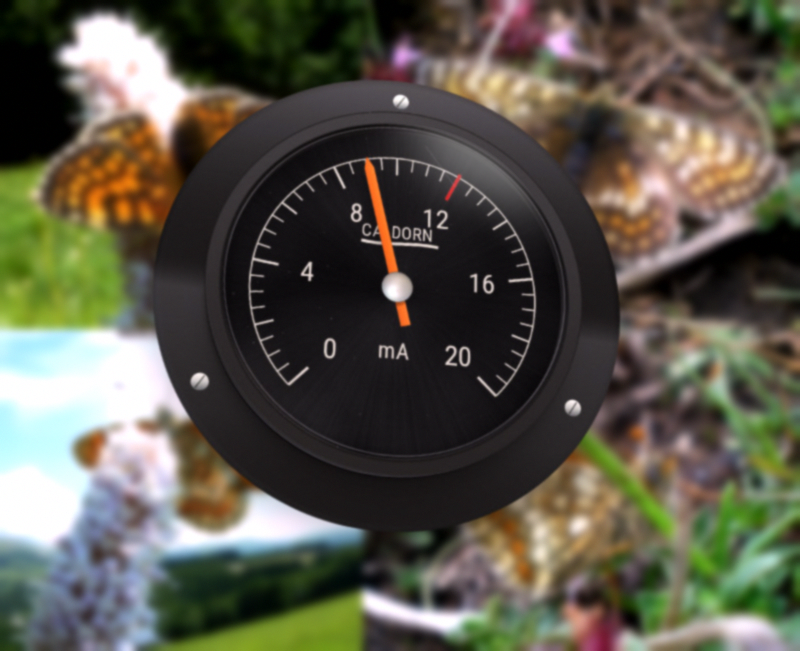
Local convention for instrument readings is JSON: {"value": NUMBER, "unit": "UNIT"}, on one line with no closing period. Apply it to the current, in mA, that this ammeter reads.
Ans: {"value": 9, "unit": "mA"}
